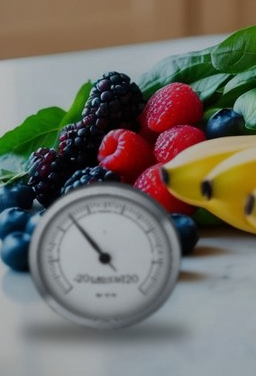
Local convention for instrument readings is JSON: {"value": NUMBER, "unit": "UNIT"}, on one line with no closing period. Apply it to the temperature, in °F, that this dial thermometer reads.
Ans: {"value": 30, "unit": "°F"}
